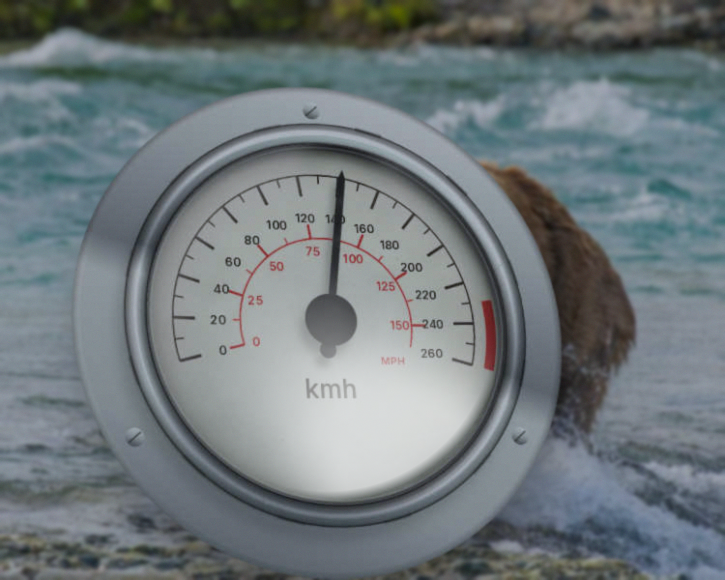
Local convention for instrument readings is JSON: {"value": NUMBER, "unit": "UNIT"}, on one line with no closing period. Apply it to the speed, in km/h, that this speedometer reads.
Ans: {"value": 140, "unit": "km/h"}
